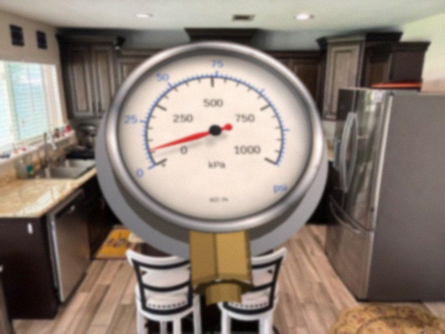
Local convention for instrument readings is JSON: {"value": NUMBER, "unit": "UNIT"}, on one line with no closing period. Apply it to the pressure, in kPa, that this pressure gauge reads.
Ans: {"value": 50, "unit": "kPa"}
